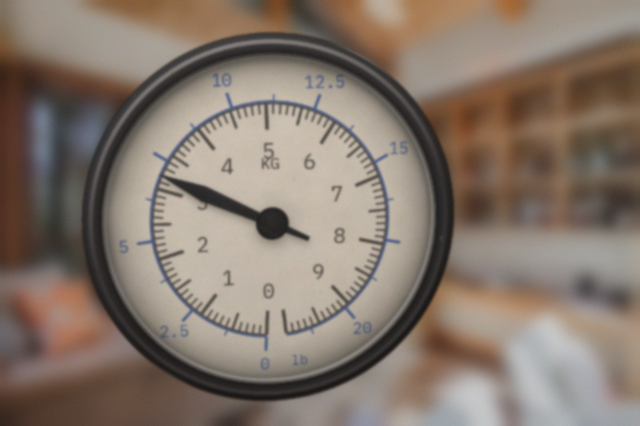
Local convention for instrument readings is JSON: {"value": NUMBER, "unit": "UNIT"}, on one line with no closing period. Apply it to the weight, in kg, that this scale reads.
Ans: {"value": 3.2, "unit": "kg"}
